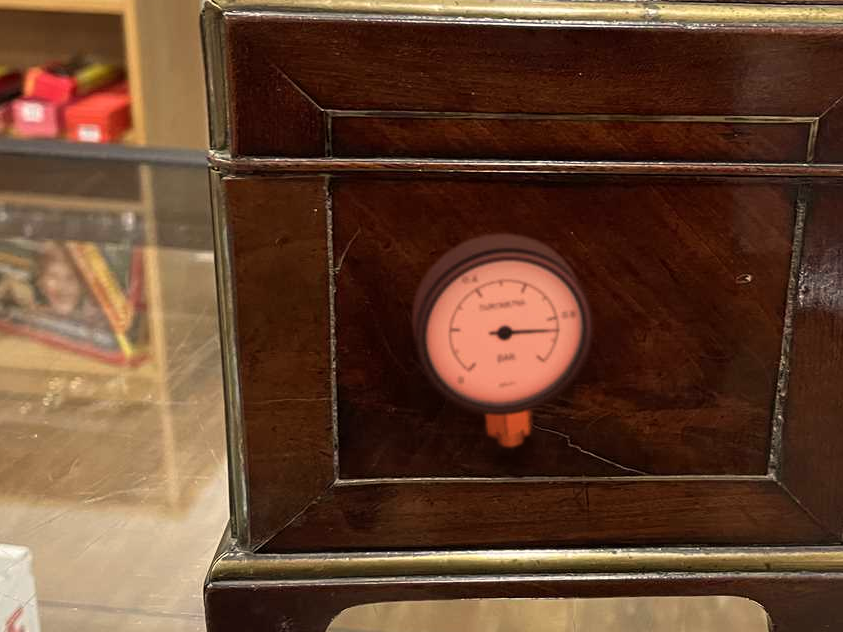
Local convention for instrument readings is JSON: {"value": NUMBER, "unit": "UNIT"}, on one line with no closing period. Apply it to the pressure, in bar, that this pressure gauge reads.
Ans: {"value": 0.85, "unit": "bar"}
